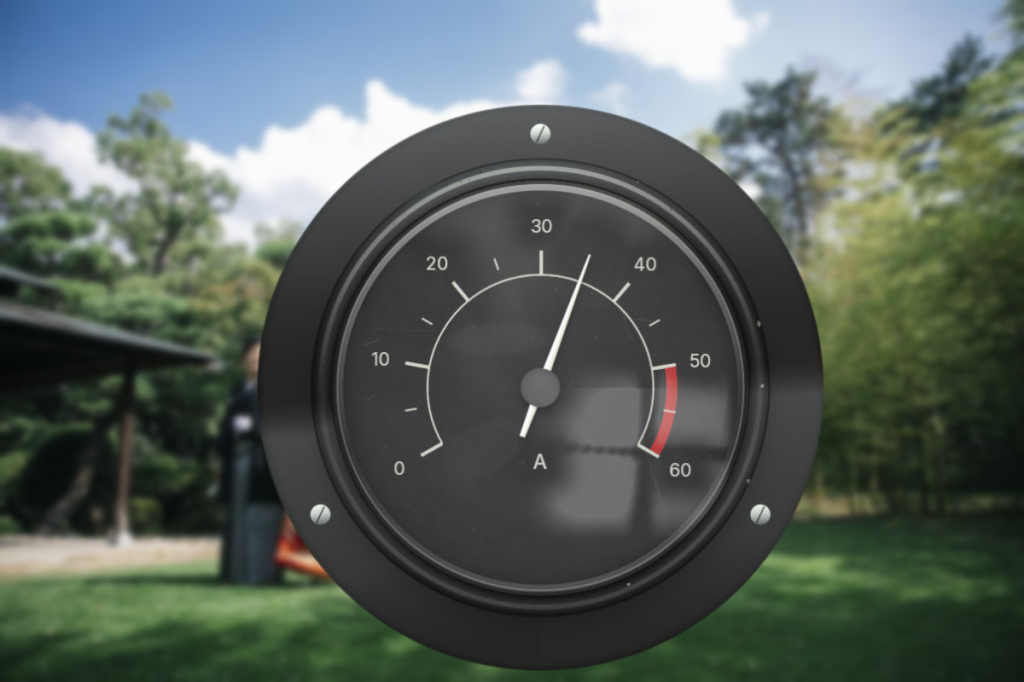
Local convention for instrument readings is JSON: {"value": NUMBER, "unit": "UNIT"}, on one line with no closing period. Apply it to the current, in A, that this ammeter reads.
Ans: {"value": 35, "unit": "A"}
